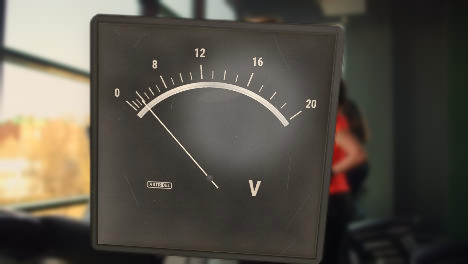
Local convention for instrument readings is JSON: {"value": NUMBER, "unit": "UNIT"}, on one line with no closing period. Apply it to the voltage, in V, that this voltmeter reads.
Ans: {"value": 4, "unit": "V"}
